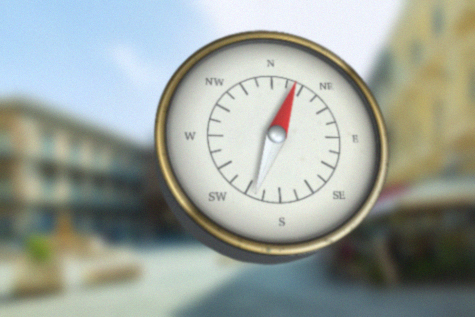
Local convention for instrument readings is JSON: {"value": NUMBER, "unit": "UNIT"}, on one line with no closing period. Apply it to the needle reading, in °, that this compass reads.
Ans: {"value": 22.5, "unit": "°"}
